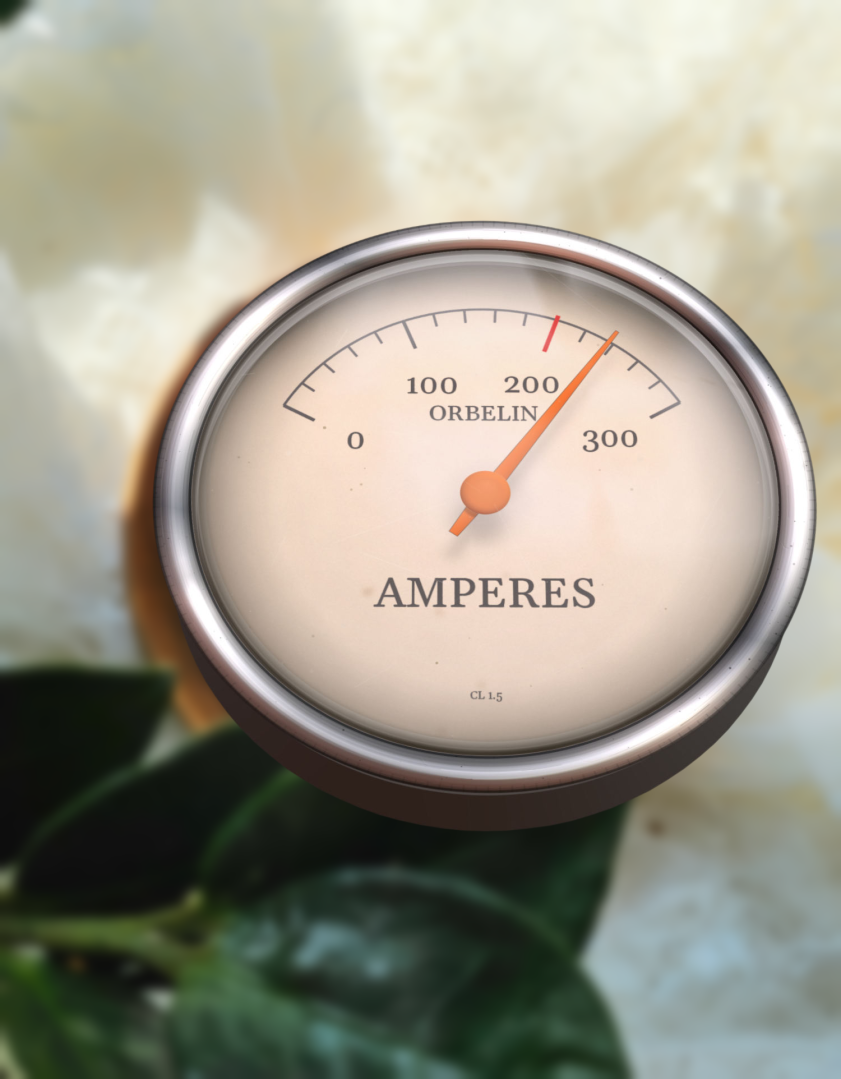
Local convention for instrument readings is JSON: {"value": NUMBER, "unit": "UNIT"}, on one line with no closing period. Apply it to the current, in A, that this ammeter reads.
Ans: {"value": 240, "unit": "A"}
